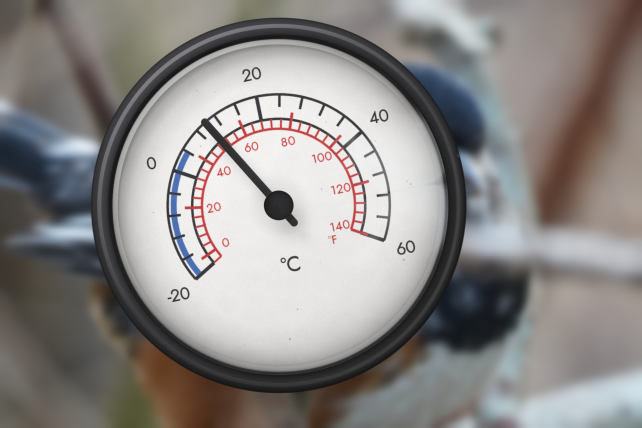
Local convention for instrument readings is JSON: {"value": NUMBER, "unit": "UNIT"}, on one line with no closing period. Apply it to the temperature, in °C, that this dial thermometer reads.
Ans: {"value": 10, "unit": "°C"}
